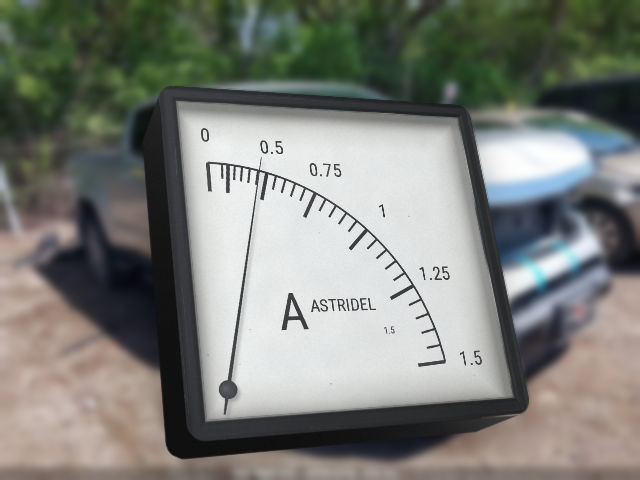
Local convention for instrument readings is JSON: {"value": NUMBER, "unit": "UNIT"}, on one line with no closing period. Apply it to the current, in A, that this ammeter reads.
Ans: {"value": 0.45, "unit": "A"}
